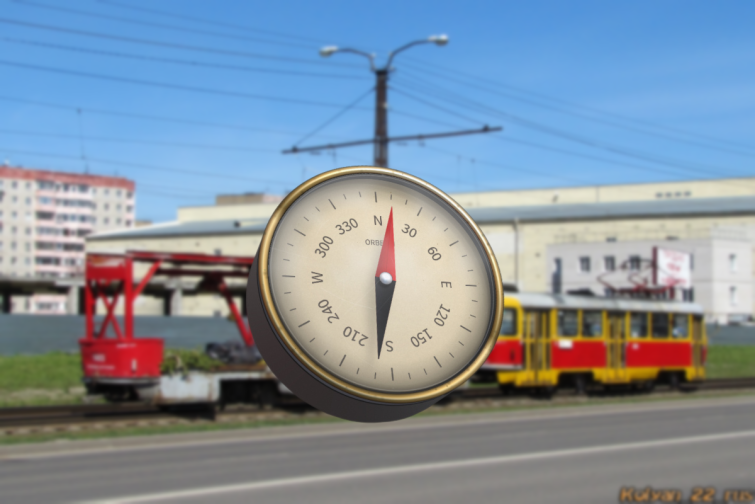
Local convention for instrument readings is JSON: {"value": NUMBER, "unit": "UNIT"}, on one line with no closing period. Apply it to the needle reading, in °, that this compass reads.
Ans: {"value": 10, "unit": "°"}
